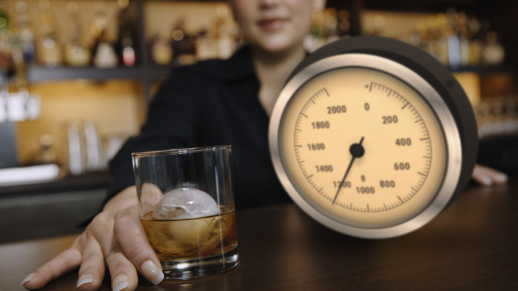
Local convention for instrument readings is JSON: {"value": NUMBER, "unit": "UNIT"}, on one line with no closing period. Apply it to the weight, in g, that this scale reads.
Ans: {"value": 1200, "unit": "g"}
